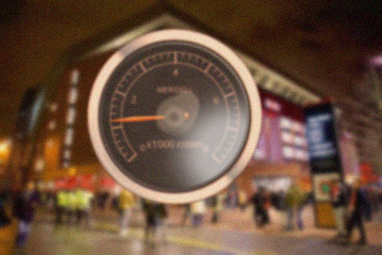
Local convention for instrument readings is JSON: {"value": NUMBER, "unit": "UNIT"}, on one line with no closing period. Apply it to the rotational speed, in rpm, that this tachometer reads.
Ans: {"value": 1200, "unit": "rpm"}
